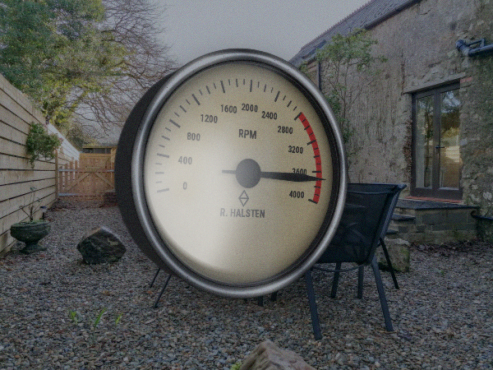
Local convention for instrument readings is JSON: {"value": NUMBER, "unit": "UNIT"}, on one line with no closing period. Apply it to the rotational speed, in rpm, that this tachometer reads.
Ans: {"value": 3700, "unit": "rpm"}
